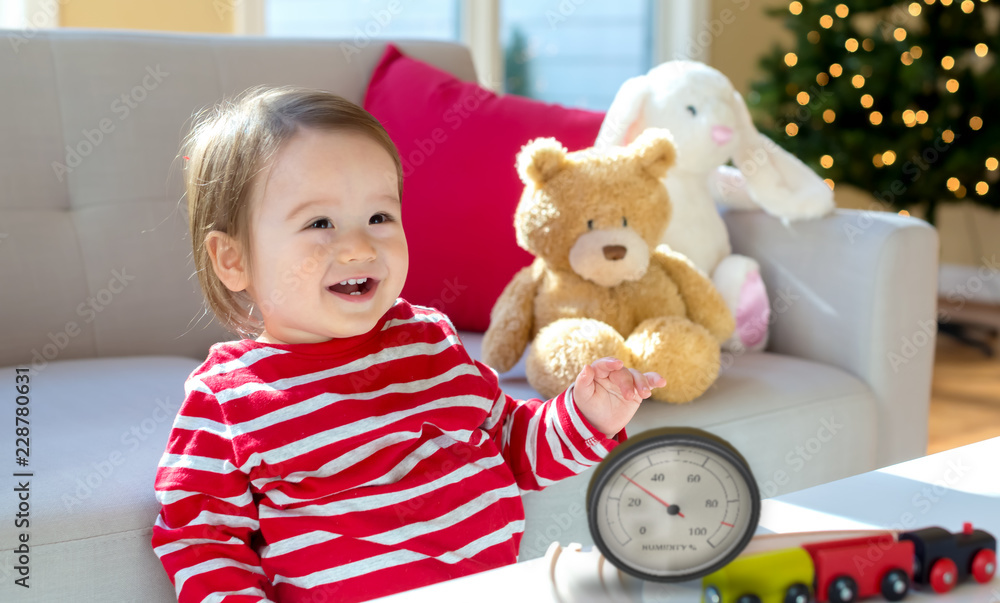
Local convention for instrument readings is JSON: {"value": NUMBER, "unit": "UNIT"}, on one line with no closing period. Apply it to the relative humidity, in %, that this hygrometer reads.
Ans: {"value": 30, "unit": "%"}
